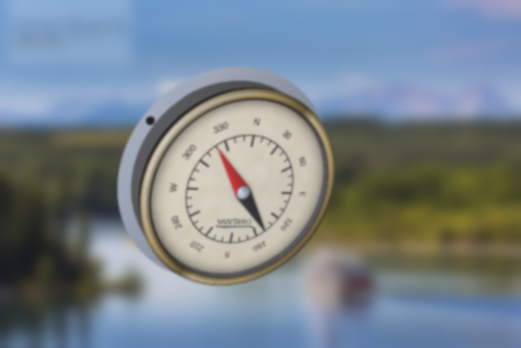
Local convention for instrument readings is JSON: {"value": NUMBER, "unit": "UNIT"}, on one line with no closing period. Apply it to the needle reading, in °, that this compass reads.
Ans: {"value": 320, "unit": "°"}
